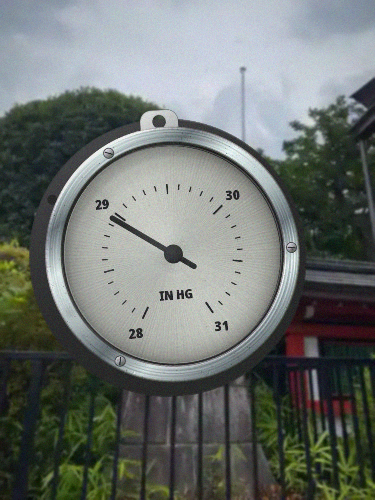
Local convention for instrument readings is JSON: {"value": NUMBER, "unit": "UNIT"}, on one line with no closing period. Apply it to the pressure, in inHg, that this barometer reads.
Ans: {"value": 28.95, "unit": "inHg"}
